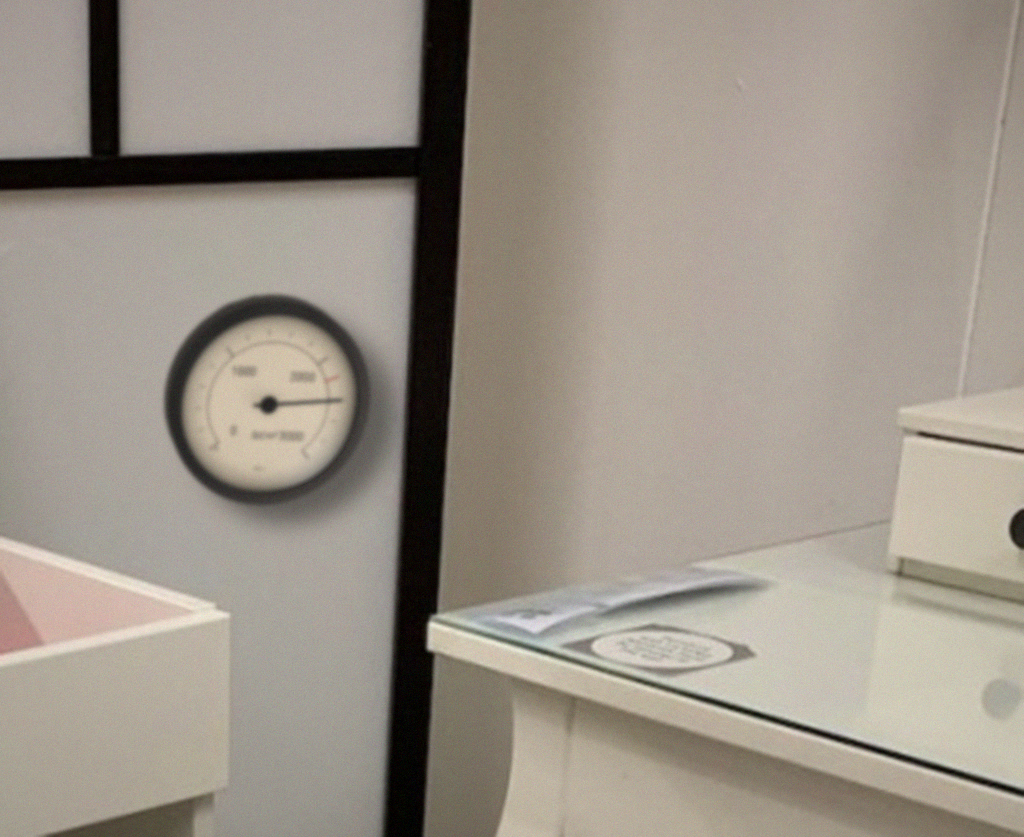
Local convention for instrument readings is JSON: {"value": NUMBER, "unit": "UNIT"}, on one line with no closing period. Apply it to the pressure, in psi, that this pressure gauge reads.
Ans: {"value": 2400, "unit": "psi"}
